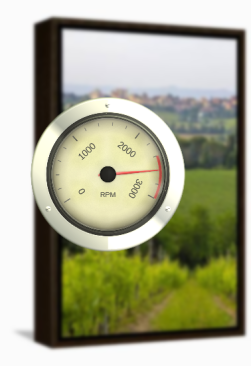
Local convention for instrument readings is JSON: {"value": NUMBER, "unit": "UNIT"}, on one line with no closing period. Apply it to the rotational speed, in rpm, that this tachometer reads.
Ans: {"value": 2600, "unit": "rpm"}
